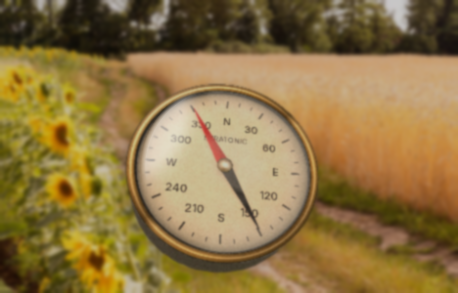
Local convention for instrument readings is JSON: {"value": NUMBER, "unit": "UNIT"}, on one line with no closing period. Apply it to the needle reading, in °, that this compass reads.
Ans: {"value": 330, "unit": "°"}
